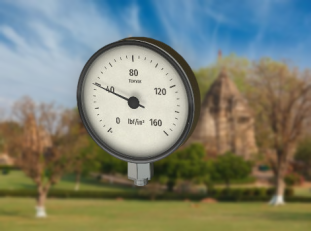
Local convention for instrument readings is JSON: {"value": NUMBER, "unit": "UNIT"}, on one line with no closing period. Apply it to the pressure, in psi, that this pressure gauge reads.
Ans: {"value": 40, "unit": "psi"}
